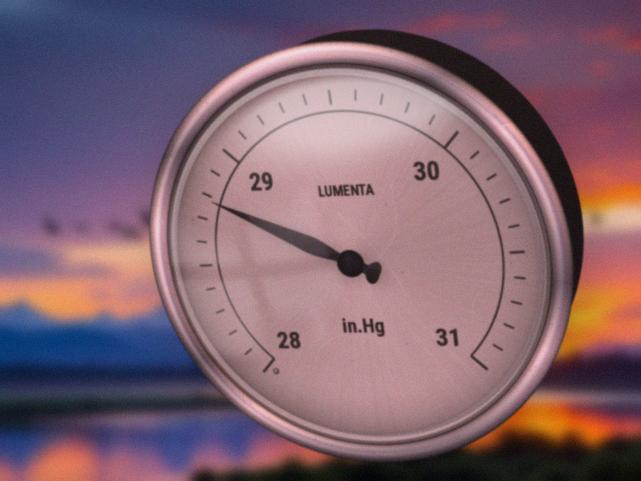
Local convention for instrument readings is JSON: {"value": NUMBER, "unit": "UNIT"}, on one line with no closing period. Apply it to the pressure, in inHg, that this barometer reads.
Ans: {"value": 28.8, "unit": "inHg"}
